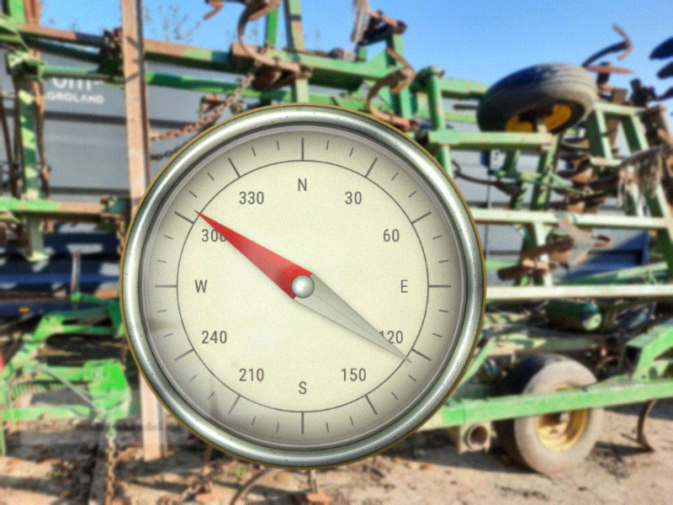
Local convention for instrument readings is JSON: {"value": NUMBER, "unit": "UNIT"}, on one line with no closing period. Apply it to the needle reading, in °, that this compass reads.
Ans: {"value": 305, "unit": "°"}
